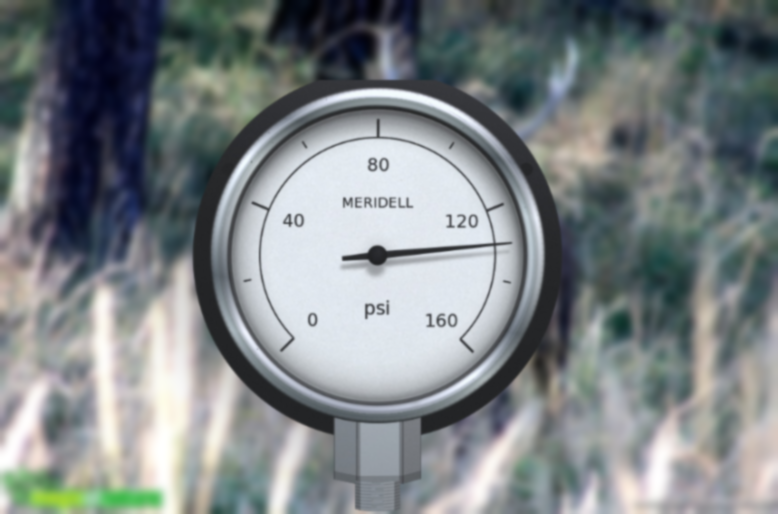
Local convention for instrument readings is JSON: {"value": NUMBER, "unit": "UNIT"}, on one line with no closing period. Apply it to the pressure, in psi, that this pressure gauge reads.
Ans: {"value": 130, "unit": "psi"}
